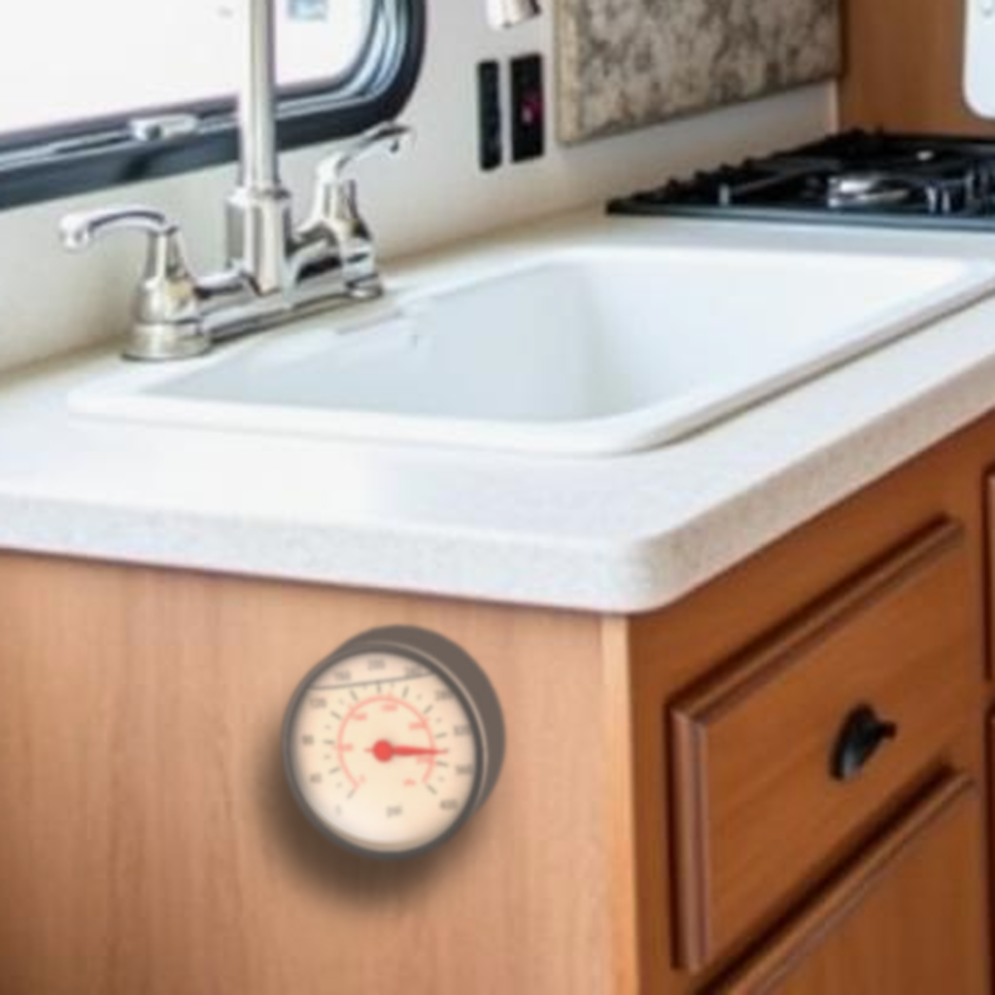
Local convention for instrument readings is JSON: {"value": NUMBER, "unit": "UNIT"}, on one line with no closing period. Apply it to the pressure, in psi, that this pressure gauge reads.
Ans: {"value": 340, "unit": "psi"}
